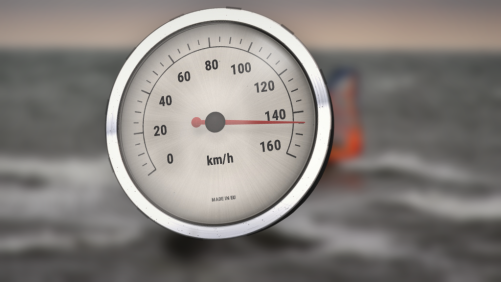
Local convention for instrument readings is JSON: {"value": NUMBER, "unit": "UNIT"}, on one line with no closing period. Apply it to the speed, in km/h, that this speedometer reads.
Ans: {"value": 145, "unit": "km/h"}
